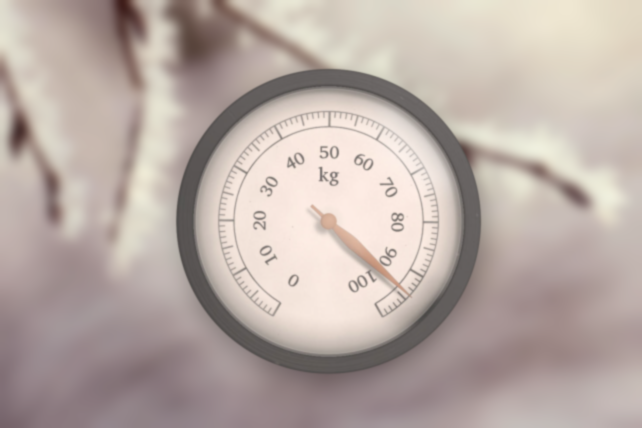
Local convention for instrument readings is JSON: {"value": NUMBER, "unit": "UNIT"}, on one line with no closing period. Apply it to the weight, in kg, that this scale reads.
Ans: {"value": 94, "unit": "kg"}
